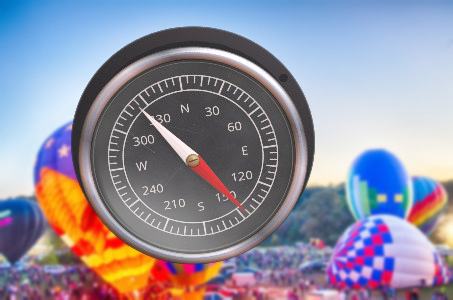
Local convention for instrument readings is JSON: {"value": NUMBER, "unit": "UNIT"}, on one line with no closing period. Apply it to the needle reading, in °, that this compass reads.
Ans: {"value": 145, "unit": "°"}
